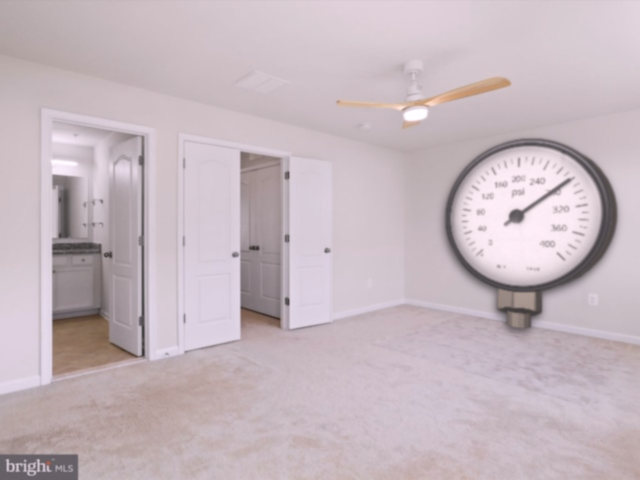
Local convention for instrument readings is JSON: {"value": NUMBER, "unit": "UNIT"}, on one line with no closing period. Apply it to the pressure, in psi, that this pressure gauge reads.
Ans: {"value": 280, "unit": "psi"}
